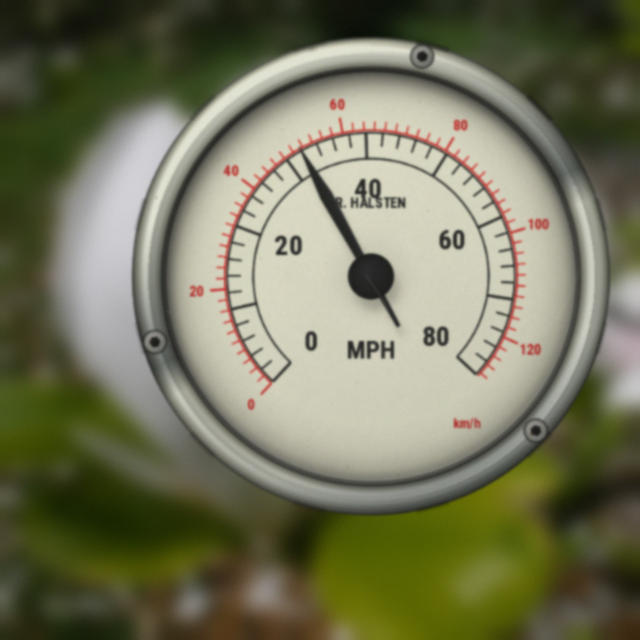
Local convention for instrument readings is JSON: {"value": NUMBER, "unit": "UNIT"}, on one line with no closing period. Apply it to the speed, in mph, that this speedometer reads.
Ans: {"value": 32, "unit": "mph"}
